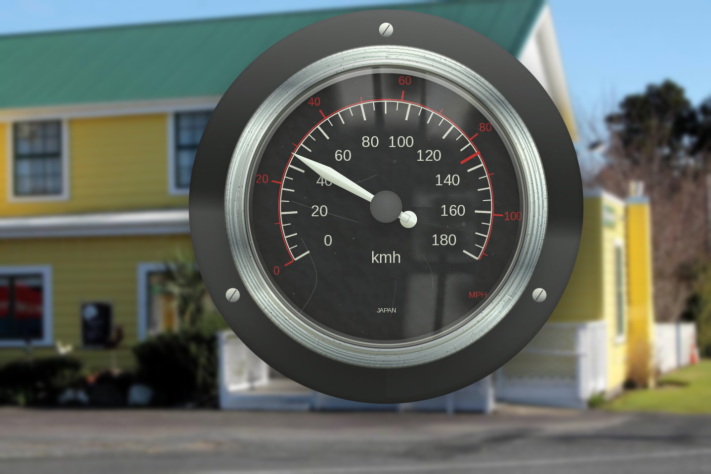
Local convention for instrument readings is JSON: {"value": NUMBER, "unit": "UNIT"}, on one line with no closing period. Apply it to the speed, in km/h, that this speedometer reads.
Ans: {"value": 45, "unit": "km/h"}
